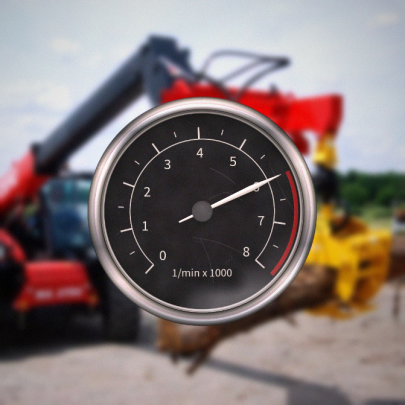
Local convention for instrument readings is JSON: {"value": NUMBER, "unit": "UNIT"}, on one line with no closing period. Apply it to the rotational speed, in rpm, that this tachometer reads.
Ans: {"value": 6000, "unit": "rpm"}
